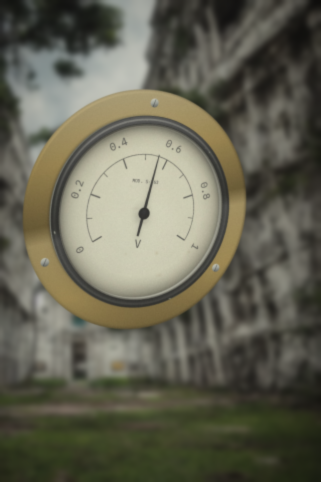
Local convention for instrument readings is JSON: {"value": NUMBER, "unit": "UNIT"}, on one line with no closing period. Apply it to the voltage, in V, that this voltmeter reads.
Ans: {"value": 0.55, "unit": "V"}
